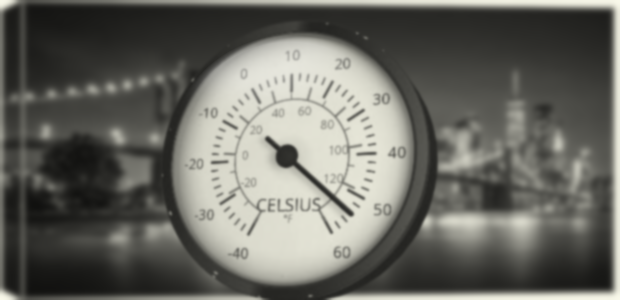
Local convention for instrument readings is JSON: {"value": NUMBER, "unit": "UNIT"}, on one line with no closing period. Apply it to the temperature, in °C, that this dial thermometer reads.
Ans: {"value": 54, "unit": "°C"}
